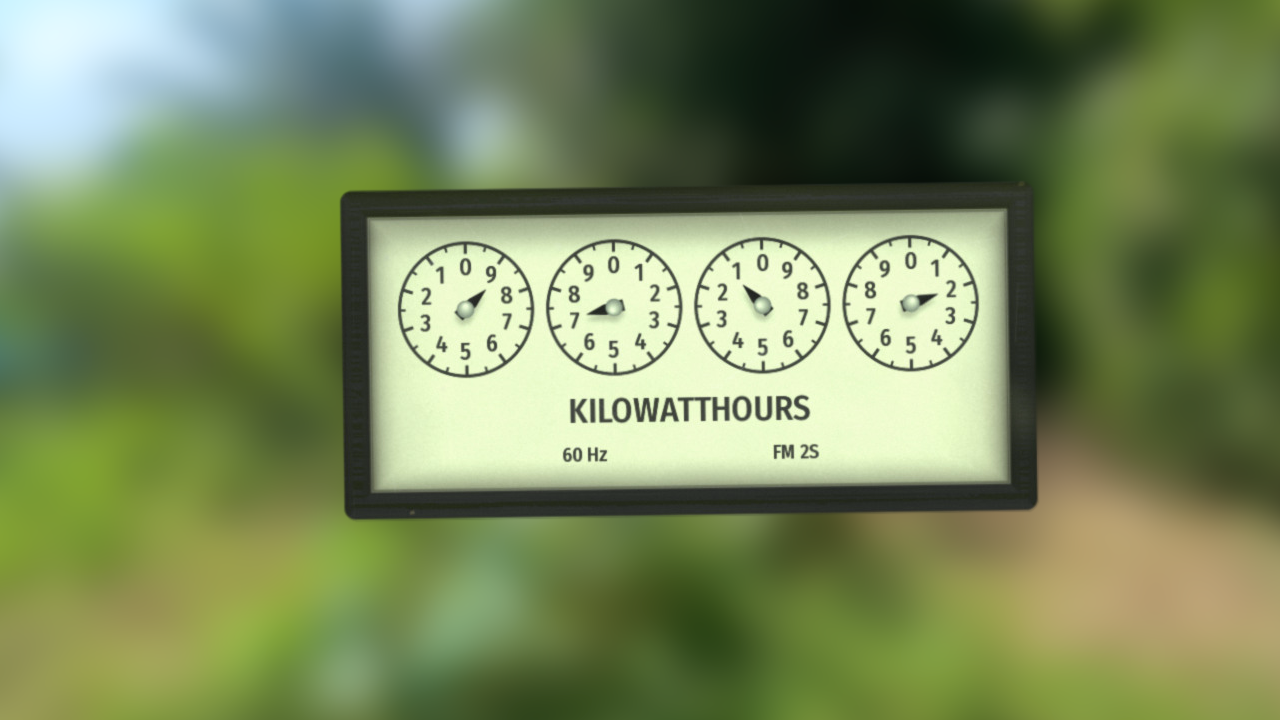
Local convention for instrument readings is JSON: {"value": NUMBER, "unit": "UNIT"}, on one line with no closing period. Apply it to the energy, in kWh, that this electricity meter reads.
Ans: {"value": 8712, "unit": "kWh"}
